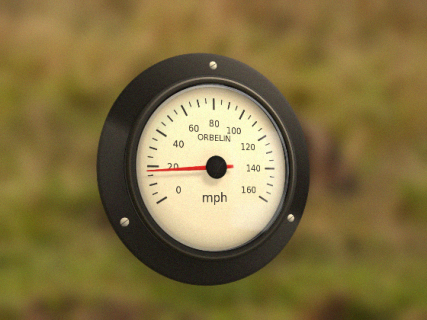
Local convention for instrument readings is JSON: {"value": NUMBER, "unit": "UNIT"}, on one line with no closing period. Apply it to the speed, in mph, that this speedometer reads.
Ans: {"value": 17.5, "unit": "mph"}
